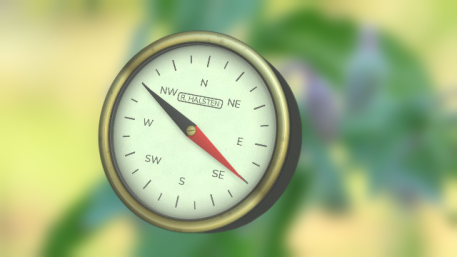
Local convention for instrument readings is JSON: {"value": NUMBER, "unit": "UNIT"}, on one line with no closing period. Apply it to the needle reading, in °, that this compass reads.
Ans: {"value": 120, "unit": "°"}
